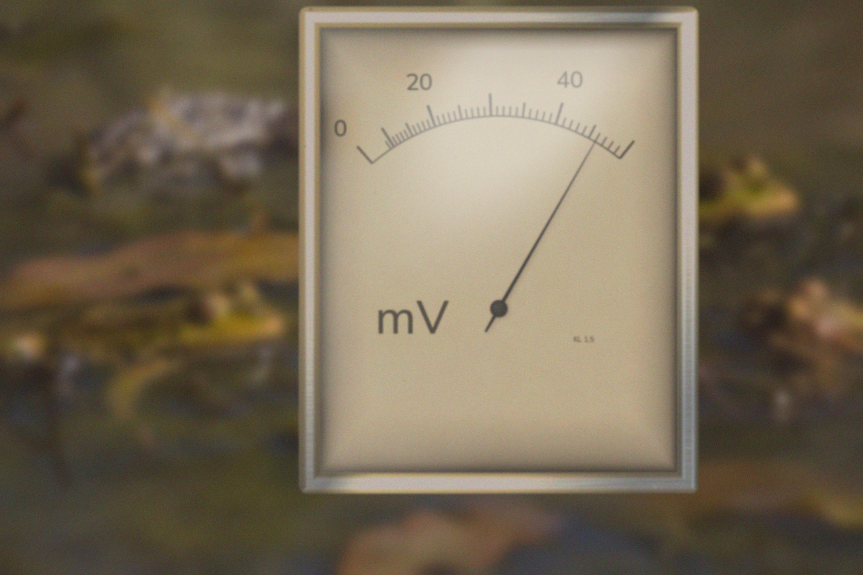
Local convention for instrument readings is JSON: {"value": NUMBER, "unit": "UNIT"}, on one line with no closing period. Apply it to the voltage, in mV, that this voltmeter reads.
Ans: {"value": 46, "unit": "mV"}
